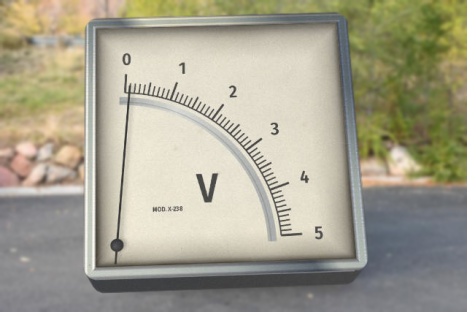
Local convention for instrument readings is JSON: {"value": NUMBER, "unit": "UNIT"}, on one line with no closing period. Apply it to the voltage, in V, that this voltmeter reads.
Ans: {"value": 0.1, "unit": "V"}
